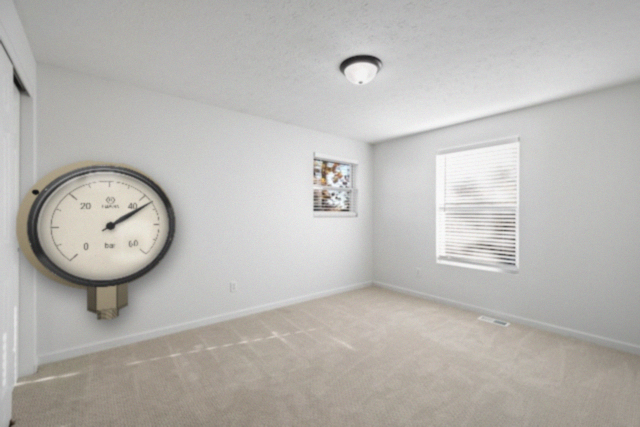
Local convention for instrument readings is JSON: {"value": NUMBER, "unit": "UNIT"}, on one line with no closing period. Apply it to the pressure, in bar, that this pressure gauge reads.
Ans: {"value": 42.5, "unit": "bar"}
